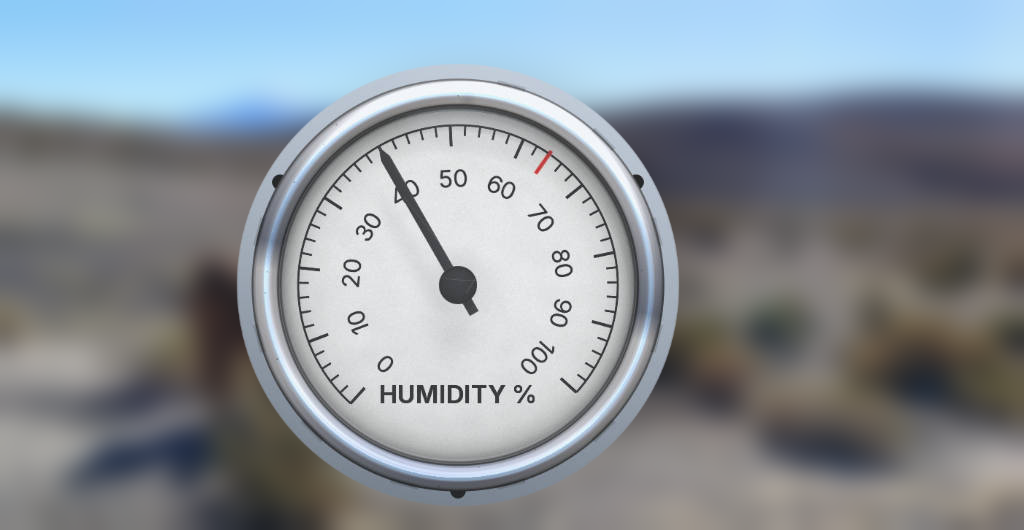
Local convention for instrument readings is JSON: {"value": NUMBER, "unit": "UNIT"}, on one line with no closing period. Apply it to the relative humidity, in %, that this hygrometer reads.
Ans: {"value": 40, "unit": "%"}
